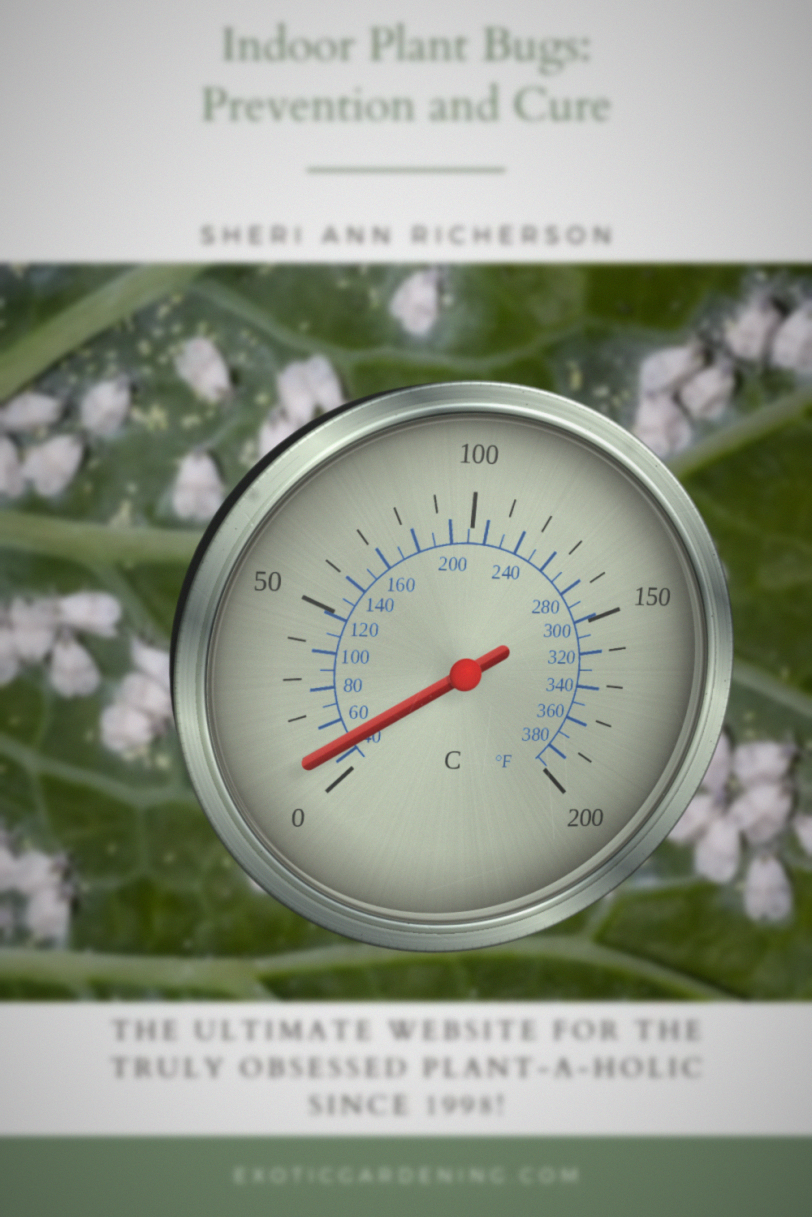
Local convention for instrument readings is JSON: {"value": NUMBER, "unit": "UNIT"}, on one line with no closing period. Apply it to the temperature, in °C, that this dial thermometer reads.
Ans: {"value": 10, "unit": "°C"}
